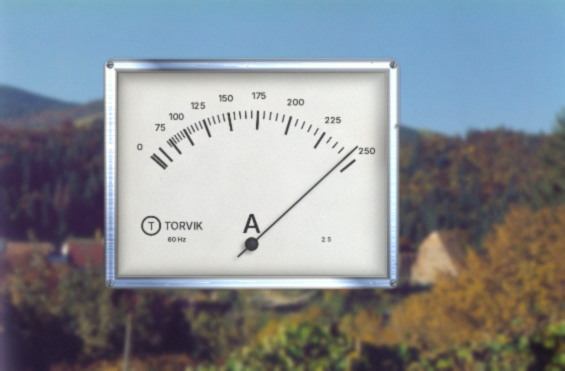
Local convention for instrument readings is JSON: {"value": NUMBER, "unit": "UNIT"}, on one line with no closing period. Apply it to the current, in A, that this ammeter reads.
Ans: {"value": 245, "unit": "A"}
